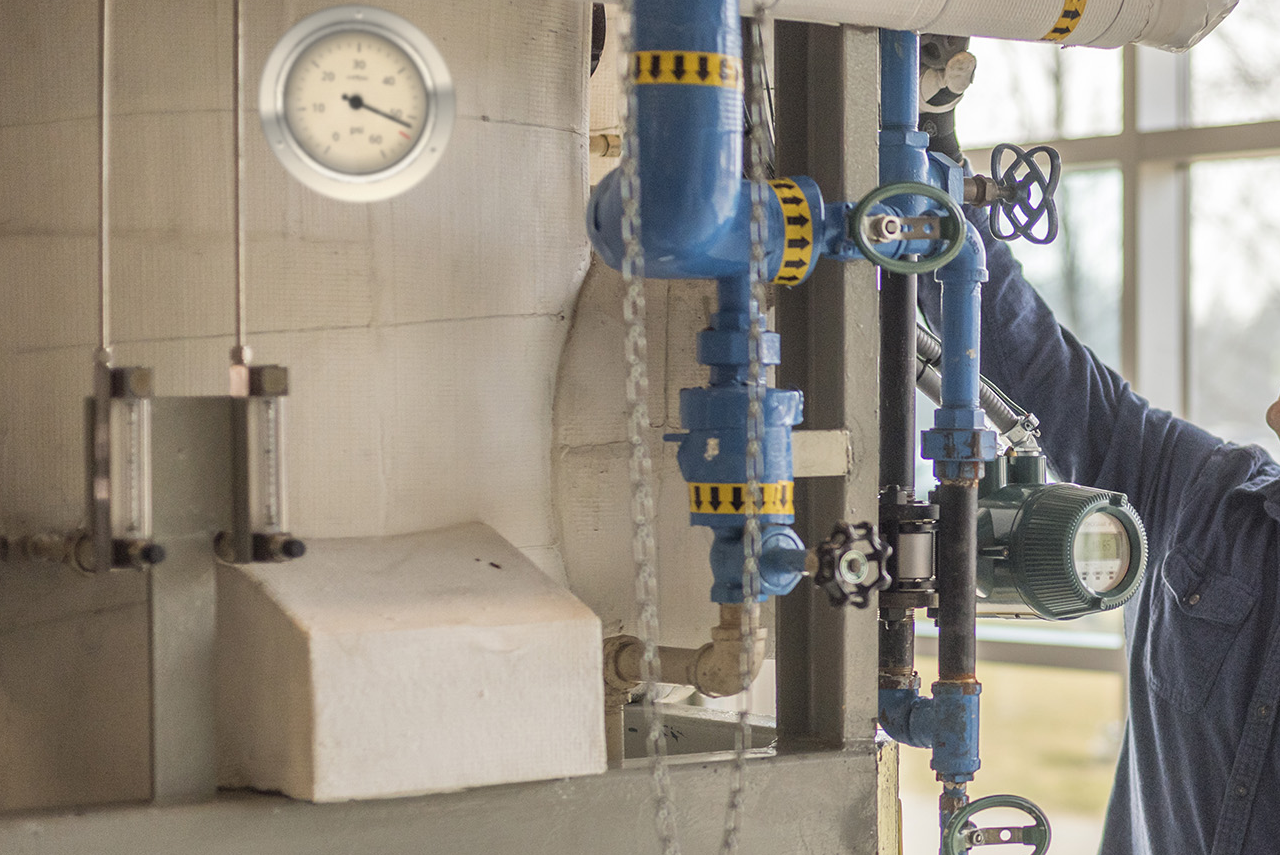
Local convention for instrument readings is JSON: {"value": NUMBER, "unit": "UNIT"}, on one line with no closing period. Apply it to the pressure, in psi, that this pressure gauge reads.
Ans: {"value": 52, "unit": "psi"}
